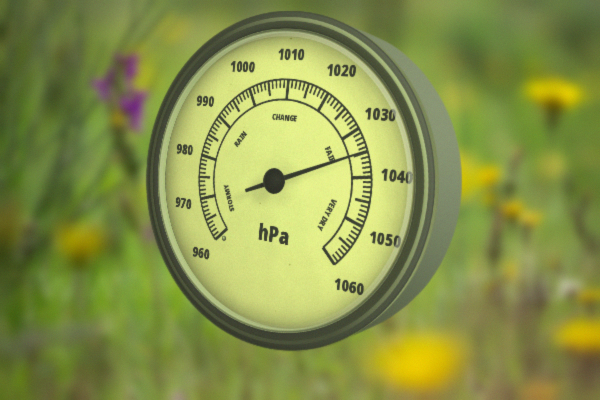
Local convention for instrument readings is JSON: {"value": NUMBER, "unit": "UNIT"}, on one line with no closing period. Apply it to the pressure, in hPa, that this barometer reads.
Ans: {"value": 1035, "unit": "hPa"}
